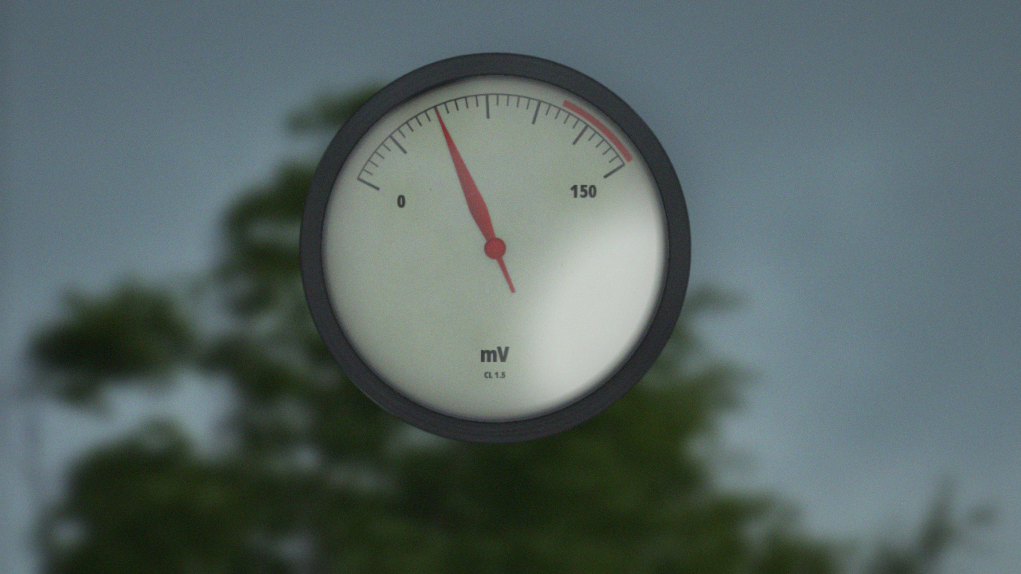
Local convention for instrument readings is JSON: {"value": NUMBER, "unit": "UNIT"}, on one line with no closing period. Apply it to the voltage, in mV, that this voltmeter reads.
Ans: {"value": 50, "unit": "mV"}
